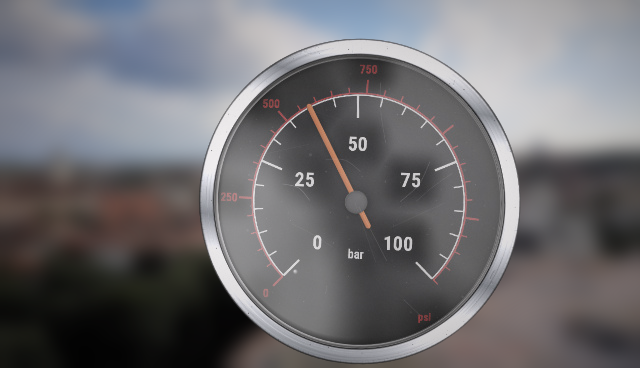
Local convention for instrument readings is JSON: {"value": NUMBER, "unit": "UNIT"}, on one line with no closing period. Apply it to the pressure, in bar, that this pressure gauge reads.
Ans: {"value": 40, "unit": "bar"}
